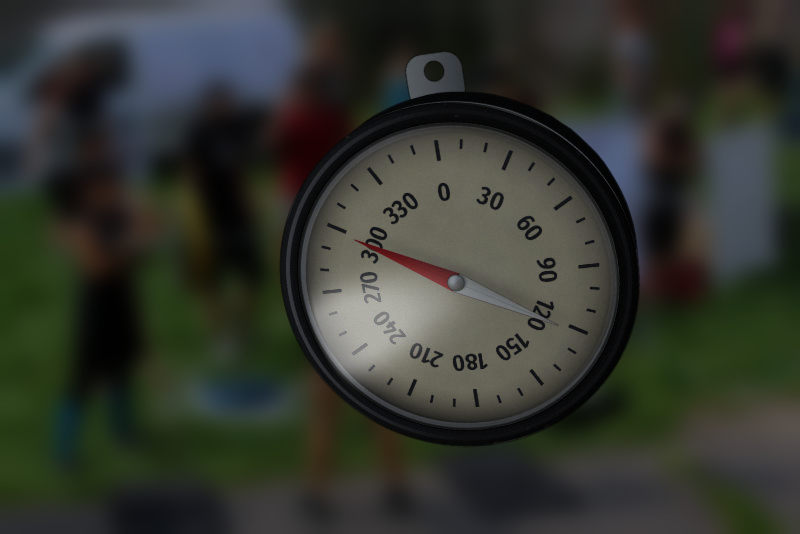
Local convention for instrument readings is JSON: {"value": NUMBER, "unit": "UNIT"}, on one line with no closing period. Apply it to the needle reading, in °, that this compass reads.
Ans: {"value": 300, "unit": "°"}
